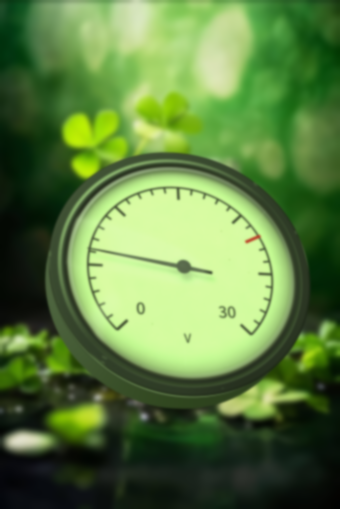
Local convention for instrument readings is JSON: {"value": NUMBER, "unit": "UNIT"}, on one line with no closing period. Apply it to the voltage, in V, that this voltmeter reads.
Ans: {"value": 6, "unit": "V"}
